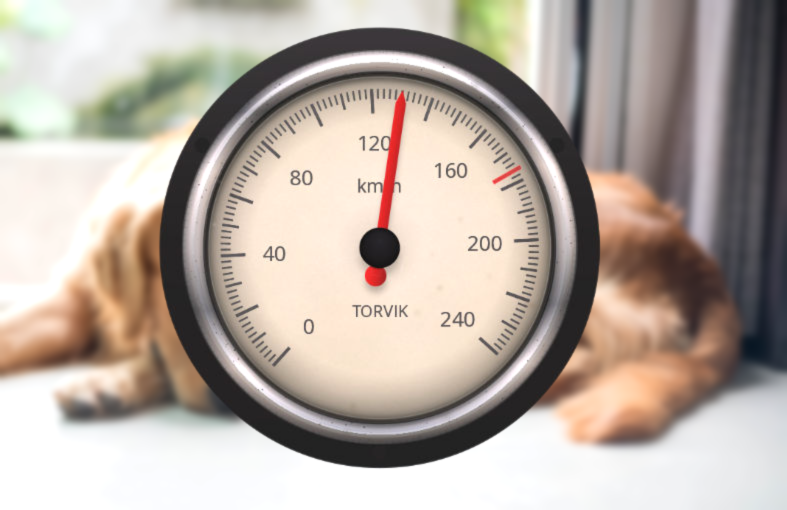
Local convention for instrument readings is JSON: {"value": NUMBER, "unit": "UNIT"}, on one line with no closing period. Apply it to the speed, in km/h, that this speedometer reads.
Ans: {"value": 130, "unit": "km/h"}
